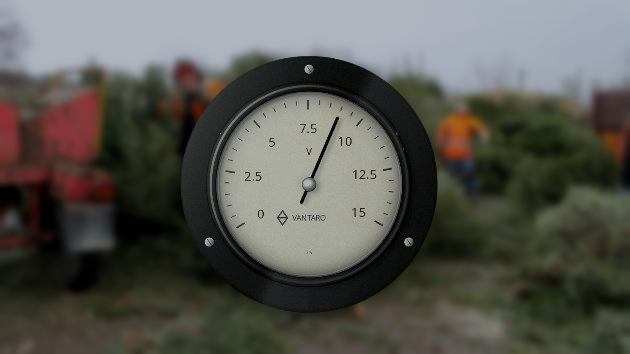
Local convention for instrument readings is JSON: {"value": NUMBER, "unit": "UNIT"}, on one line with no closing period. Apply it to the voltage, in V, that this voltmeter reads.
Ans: {"value": 9, "unit": "V"}
